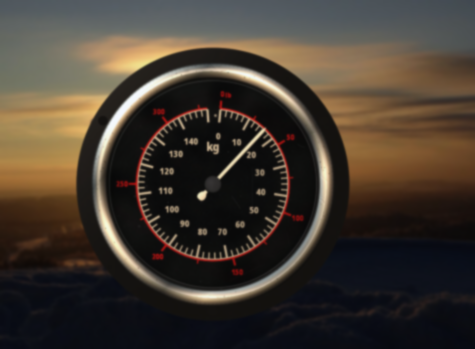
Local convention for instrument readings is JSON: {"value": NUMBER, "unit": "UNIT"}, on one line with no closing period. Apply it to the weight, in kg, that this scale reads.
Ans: {"value": 16, "unit": "kg"}
